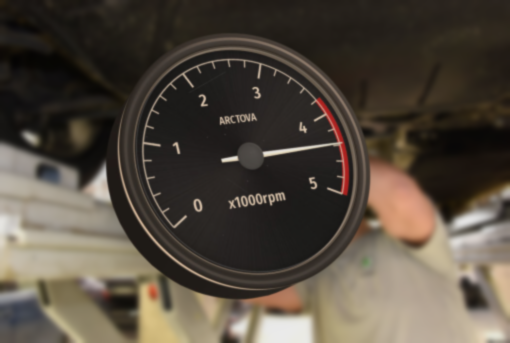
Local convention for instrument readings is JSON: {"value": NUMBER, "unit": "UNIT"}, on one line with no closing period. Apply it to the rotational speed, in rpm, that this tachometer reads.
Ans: {"value": 4400, "unit": "rpm"}
